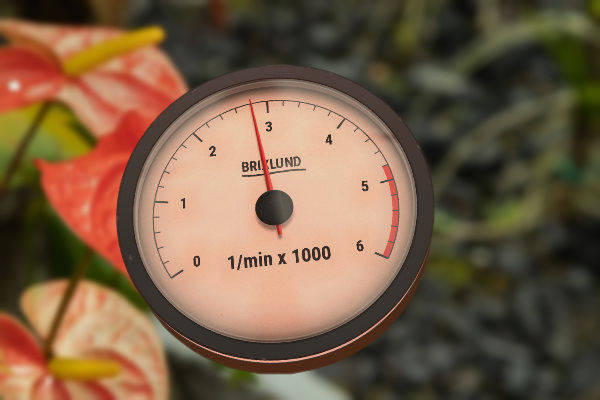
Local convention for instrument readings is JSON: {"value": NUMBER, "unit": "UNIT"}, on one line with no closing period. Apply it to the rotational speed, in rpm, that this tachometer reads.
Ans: {"value": 2800, "unit": "rpm"}
